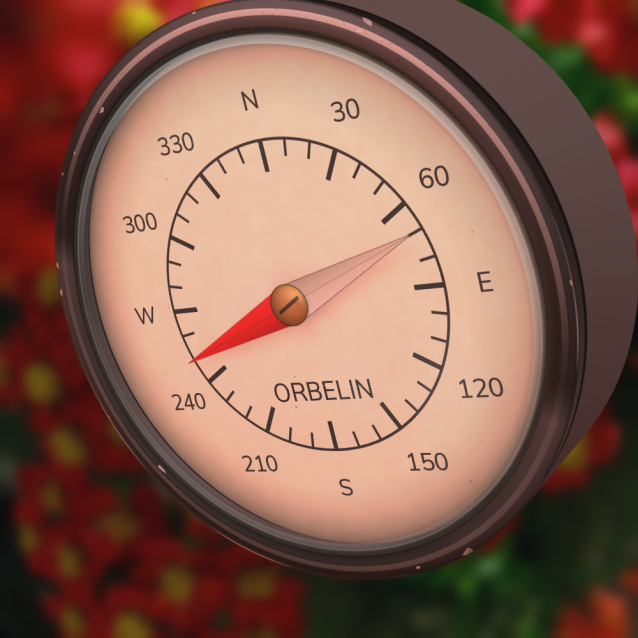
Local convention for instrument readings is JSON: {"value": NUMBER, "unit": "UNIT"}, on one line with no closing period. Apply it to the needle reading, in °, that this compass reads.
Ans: {"value": 250, "unit": "°"}
